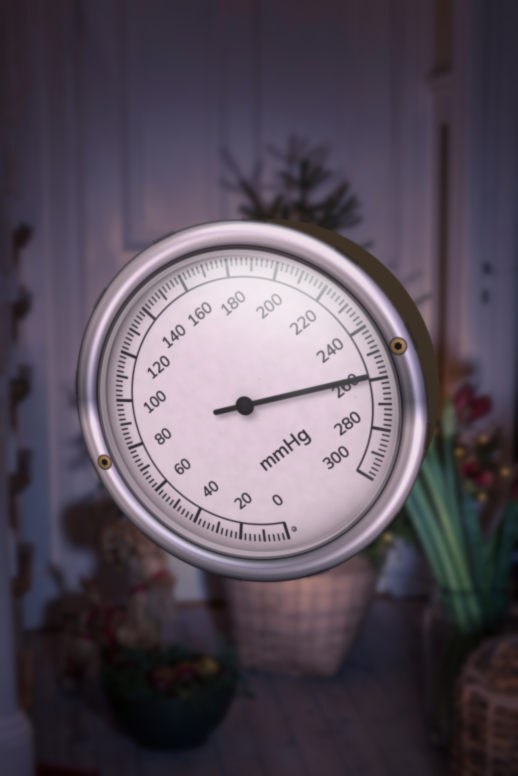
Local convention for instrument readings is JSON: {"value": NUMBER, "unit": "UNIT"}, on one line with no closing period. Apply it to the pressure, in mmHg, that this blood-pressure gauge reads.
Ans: {"value": 258, "unit": "mmHg"}
